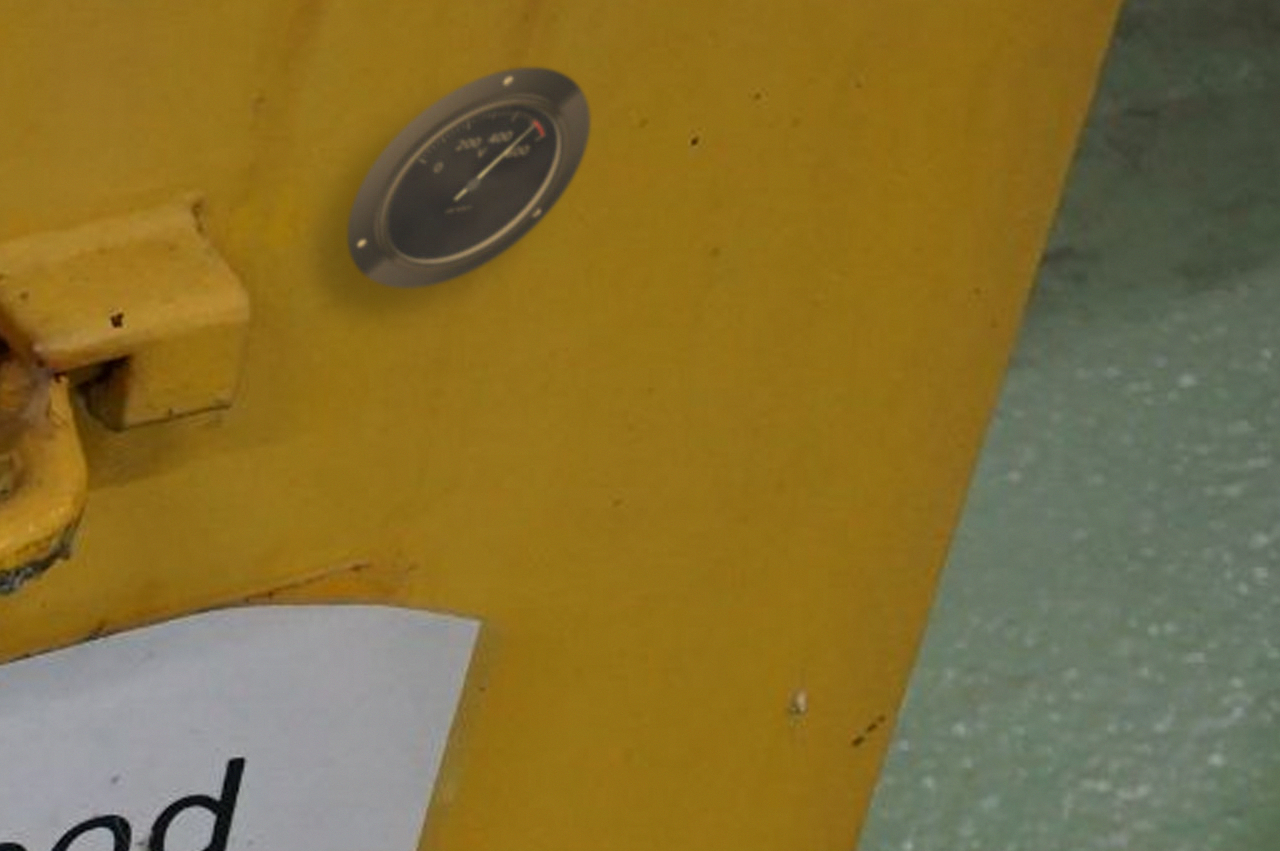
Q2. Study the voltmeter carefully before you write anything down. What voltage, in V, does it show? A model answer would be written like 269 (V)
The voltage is 500 (V)
